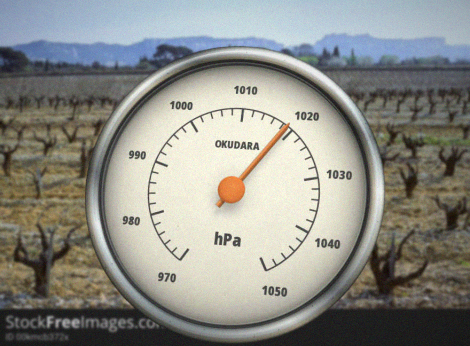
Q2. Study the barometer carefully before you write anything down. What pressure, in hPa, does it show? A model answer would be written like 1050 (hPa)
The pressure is 1019 (hPa)
